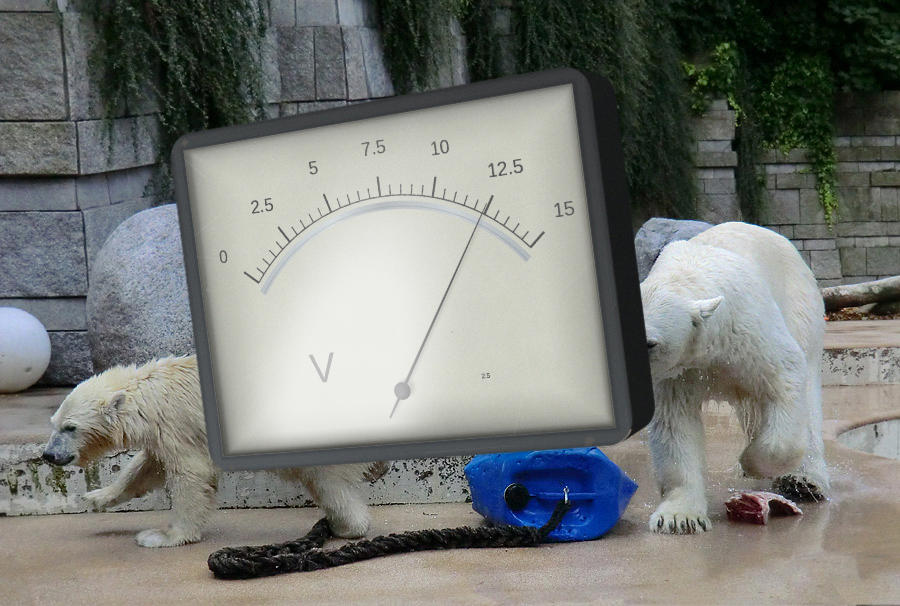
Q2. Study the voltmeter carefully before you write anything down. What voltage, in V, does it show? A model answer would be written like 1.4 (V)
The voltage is 12.5 (V)
